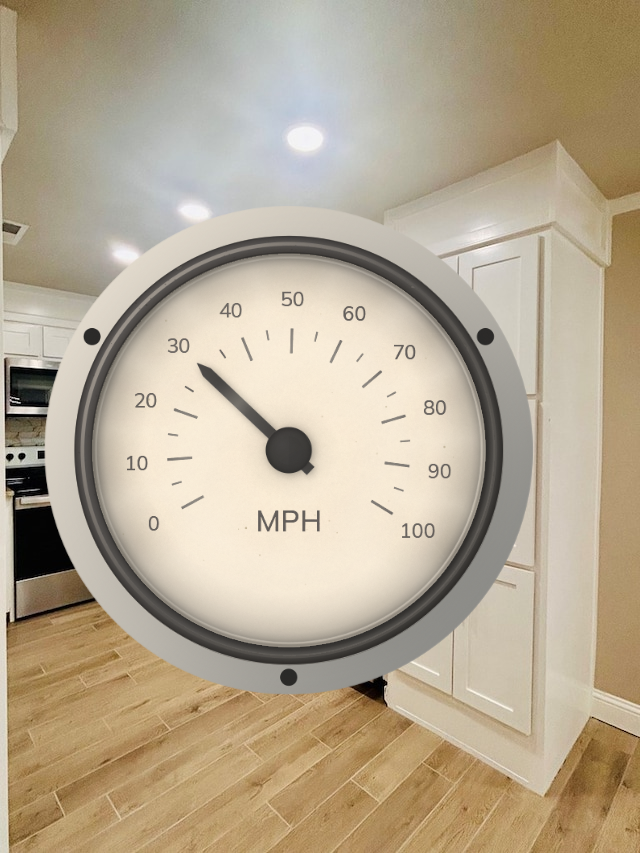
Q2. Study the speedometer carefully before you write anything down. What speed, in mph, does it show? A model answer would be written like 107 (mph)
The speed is 30 (mph)
